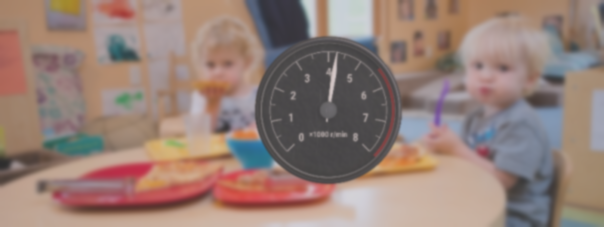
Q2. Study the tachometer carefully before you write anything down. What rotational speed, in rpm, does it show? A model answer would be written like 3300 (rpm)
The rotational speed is 4250 (rpm)
